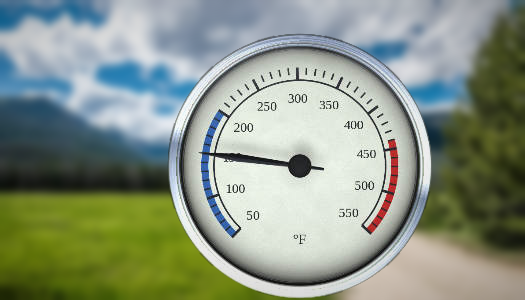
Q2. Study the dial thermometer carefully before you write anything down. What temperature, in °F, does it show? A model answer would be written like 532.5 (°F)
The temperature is 150 (°F)
